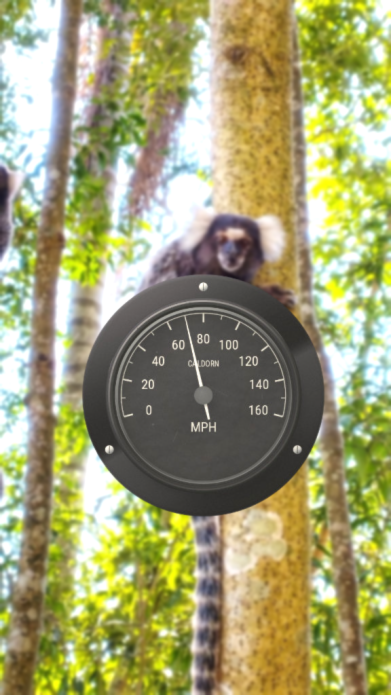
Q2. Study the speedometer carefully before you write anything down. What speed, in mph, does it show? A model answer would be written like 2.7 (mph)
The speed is 70 (mph)
